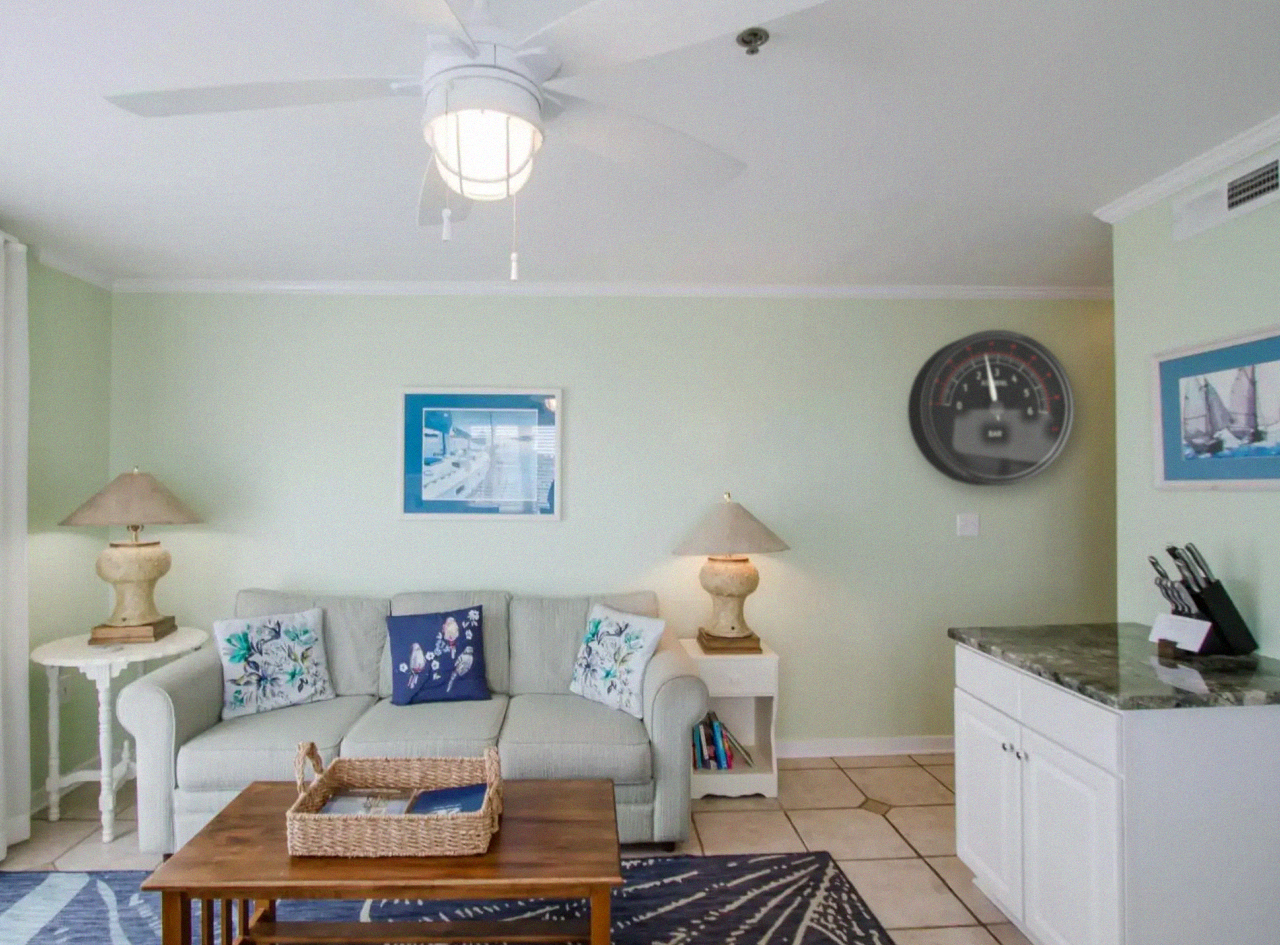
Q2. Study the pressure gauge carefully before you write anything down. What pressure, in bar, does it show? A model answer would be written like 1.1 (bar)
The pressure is 2.5 (bar)
